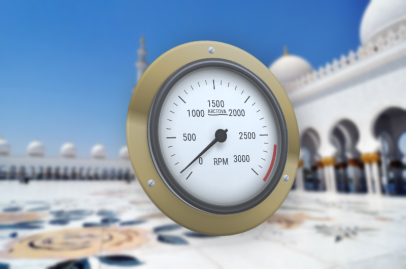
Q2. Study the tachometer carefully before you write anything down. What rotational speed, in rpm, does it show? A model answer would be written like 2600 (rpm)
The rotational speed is 100 (rpm)
